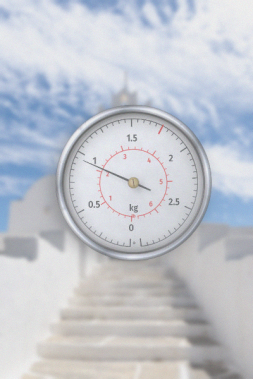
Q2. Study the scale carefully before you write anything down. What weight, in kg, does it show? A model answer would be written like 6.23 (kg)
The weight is 0.95 (kg)
